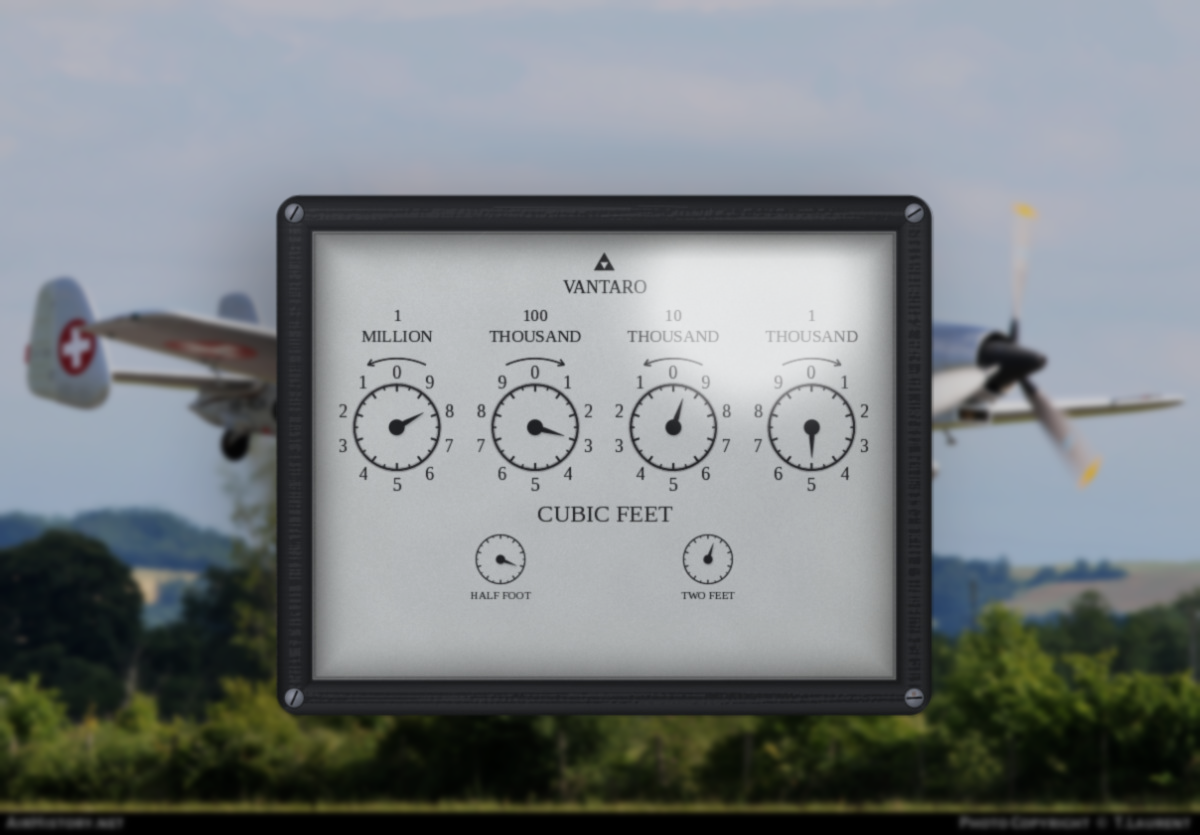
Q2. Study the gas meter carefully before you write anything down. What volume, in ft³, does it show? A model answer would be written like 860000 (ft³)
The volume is 829500 (ft³)
